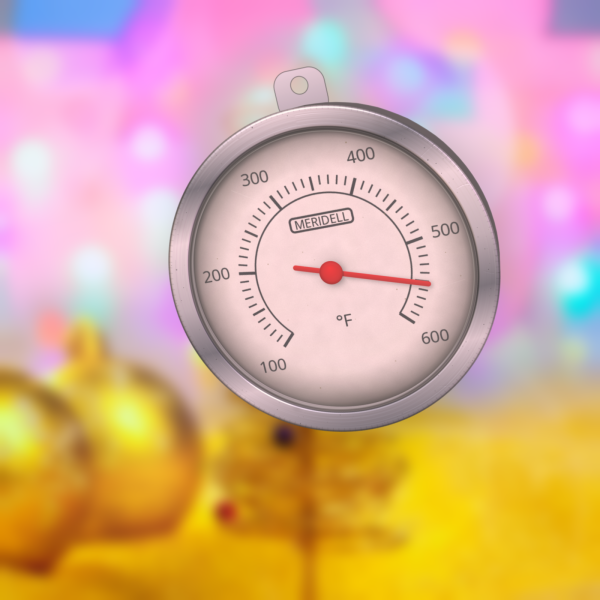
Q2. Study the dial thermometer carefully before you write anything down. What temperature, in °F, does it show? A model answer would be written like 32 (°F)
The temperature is 550 (°F)
